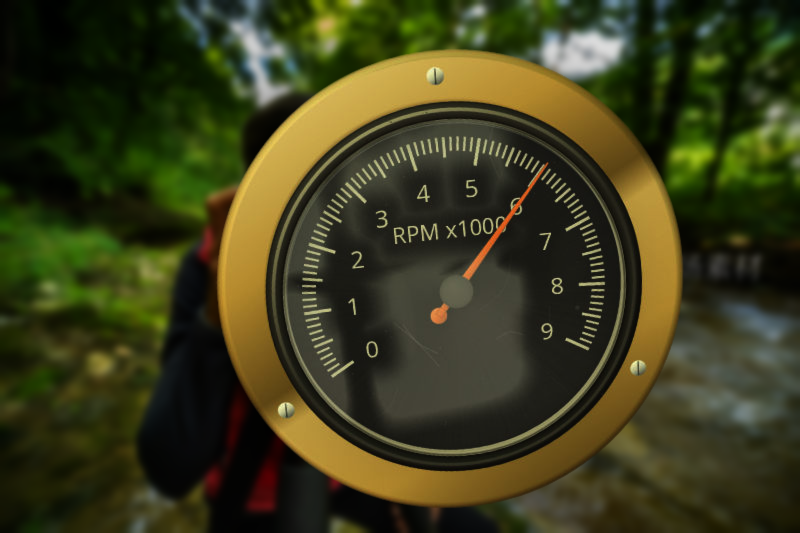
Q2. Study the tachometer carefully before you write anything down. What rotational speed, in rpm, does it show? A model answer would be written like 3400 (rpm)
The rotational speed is 6000 (rpm)
